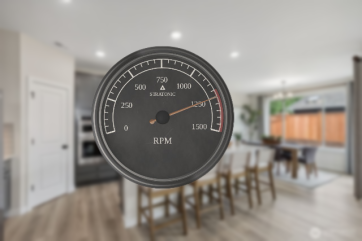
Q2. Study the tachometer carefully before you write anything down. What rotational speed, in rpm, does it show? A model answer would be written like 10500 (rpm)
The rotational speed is 1250 (rpm)
